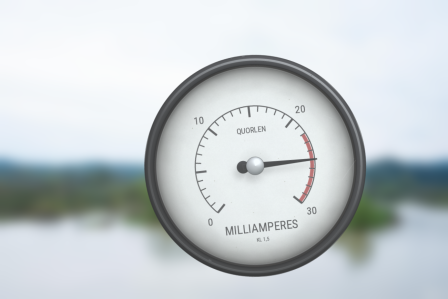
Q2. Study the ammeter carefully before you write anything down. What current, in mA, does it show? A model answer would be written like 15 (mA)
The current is 25 (mA)
